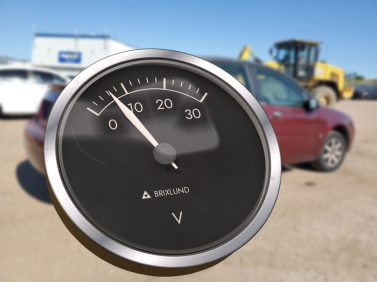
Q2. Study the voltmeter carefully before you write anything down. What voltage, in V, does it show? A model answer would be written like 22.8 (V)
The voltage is 6 (V)
